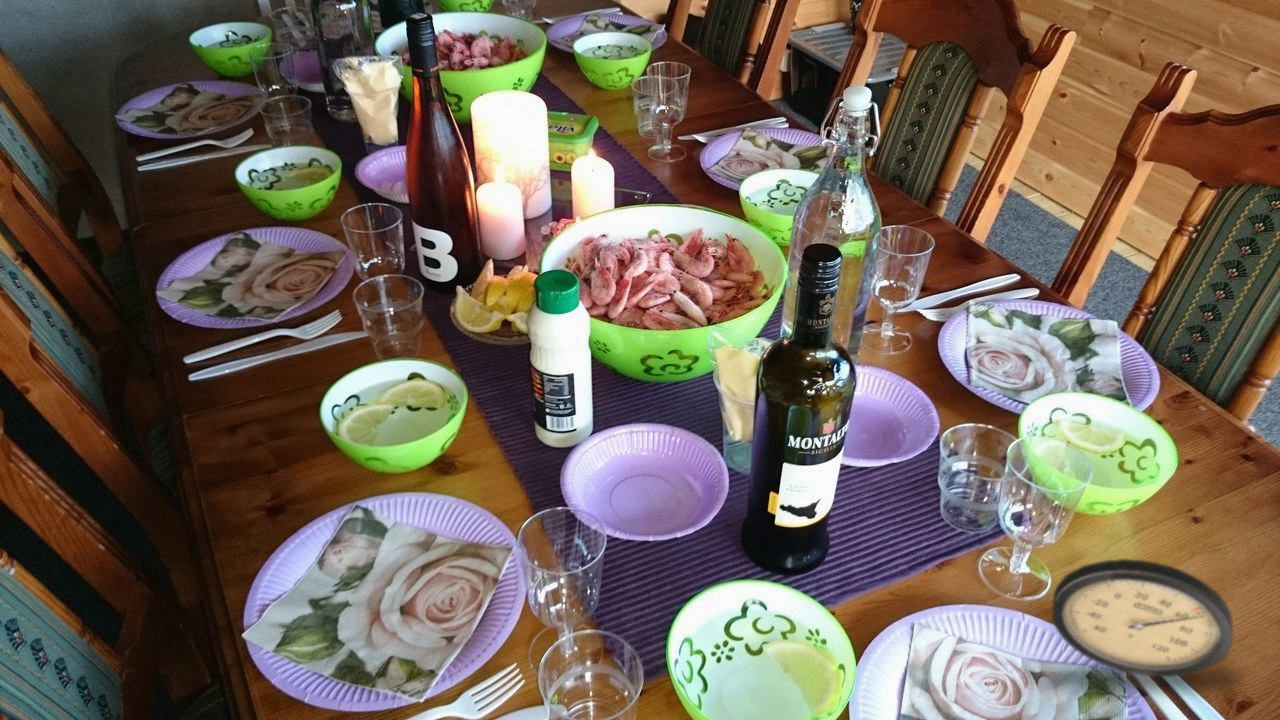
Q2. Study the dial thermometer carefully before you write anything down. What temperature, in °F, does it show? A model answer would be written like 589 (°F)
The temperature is 60 (°F)
